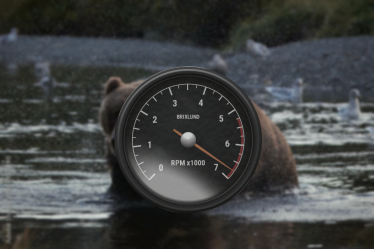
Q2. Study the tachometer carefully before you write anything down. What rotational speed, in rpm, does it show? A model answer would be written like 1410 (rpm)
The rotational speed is 6750 (rpm)
